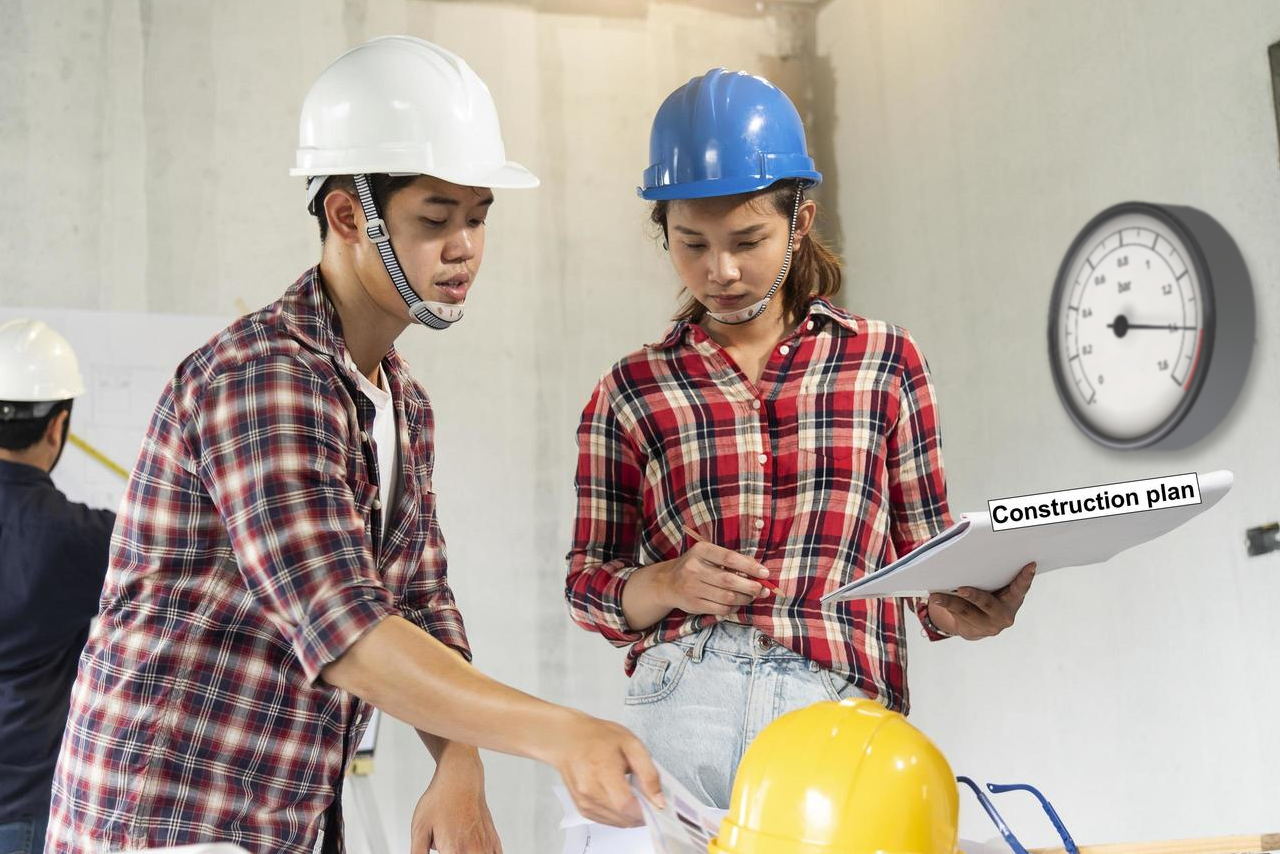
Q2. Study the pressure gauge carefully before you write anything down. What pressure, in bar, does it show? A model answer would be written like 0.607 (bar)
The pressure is 1.4 (bar)
